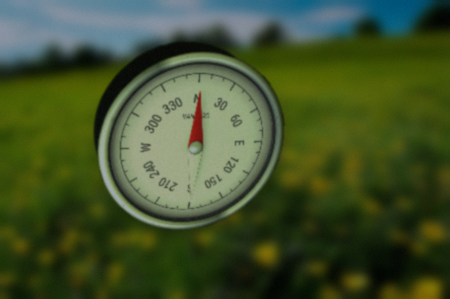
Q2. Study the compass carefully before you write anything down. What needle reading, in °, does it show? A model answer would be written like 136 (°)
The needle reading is 0 (°)
